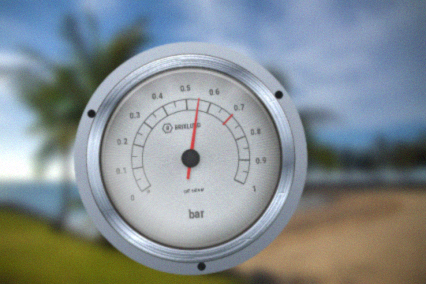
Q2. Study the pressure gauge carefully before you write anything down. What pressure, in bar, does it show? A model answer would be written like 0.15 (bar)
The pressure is 0.55 (bar)
